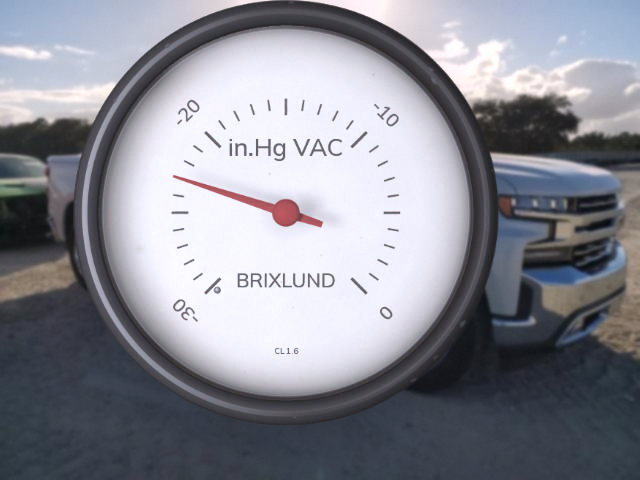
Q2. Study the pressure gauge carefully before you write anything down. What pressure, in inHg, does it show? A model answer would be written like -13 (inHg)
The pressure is -23 (inHg)
